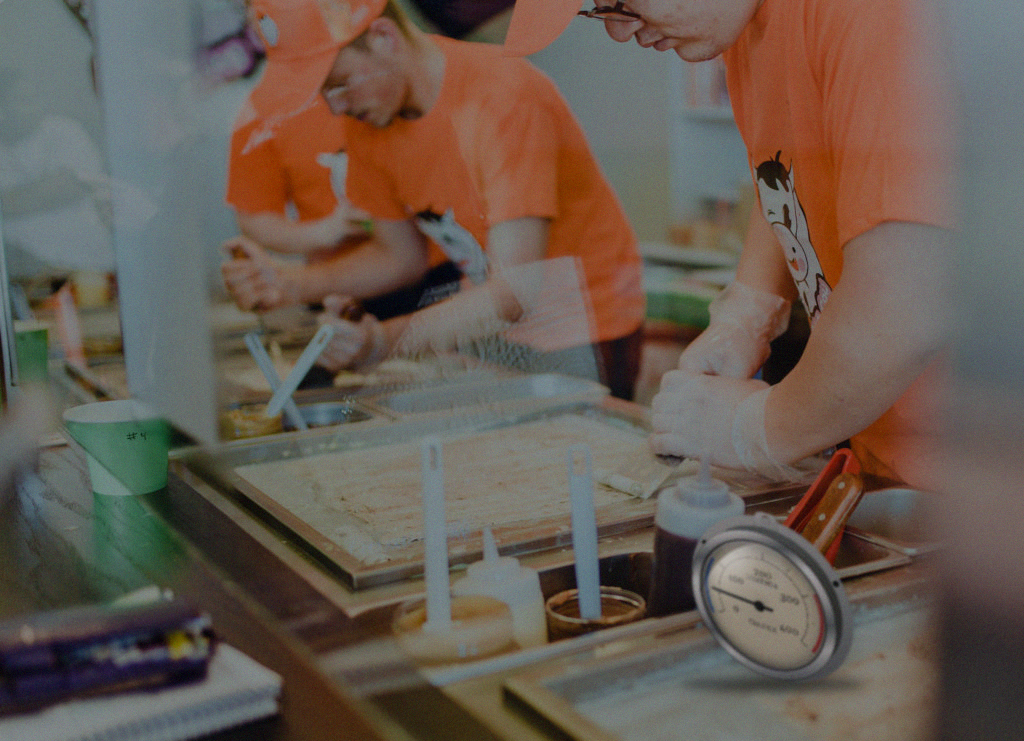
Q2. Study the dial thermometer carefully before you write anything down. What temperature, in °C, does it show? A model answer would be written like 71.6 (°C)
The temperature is 50 (°C)
